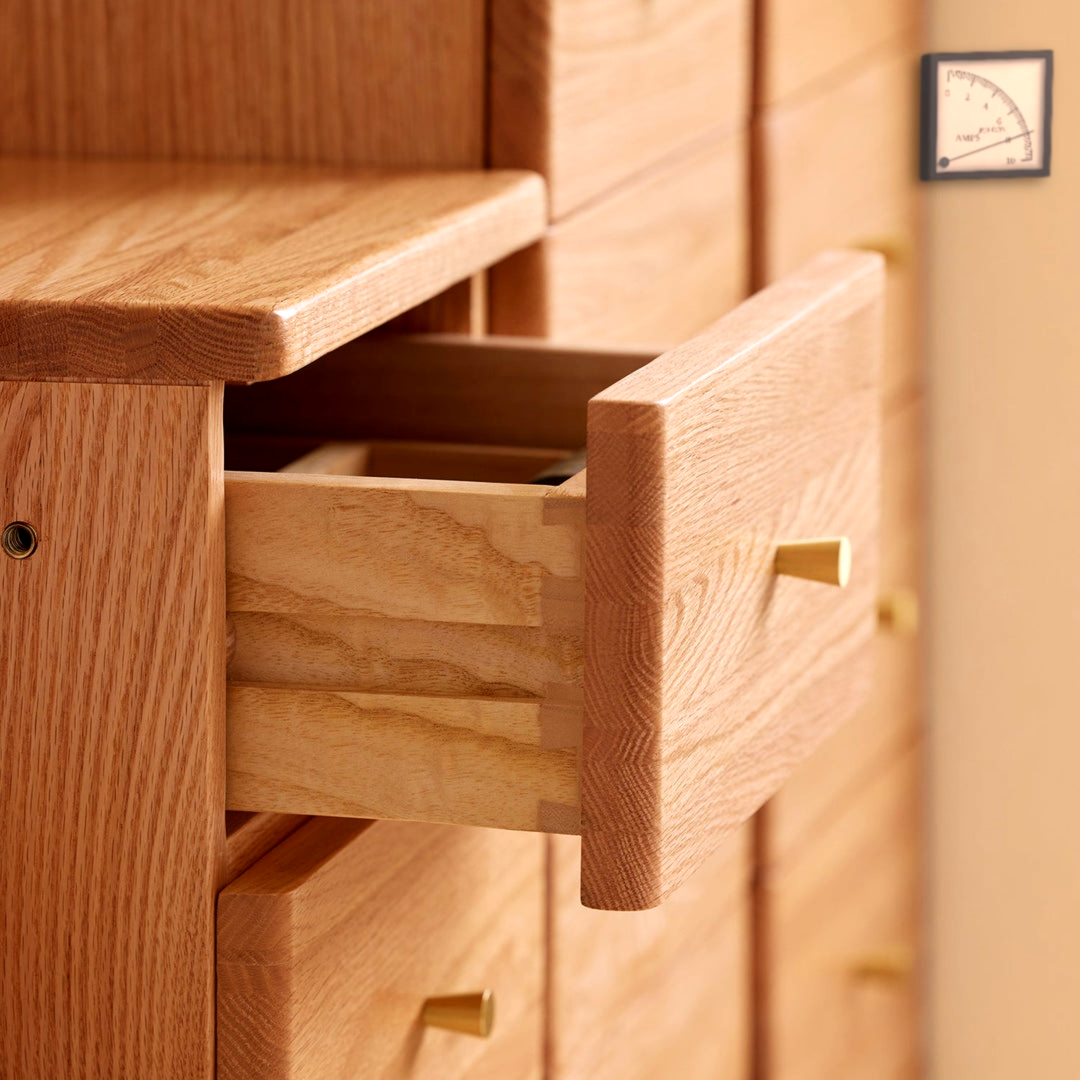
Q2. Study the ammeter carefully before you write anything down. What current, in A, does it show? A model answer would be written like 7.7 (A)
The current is 8 (A)
